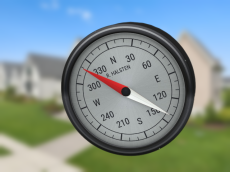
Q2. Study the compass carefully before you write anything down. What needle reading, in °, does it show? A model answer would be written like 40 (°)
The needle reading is 320 (°)
